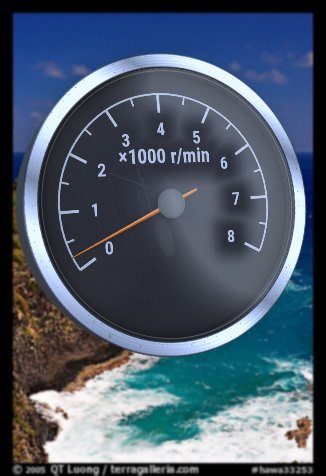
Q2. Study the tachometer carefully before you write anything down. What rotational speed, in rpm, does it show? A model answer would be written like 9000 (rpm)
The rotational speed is 250 (rpm)
